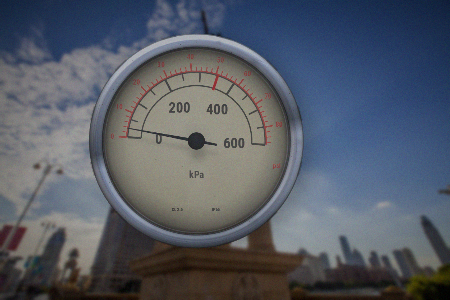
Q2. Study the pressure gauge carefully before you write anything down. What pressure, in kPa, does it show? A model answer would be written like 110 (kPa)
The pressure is 25 (kPa)
